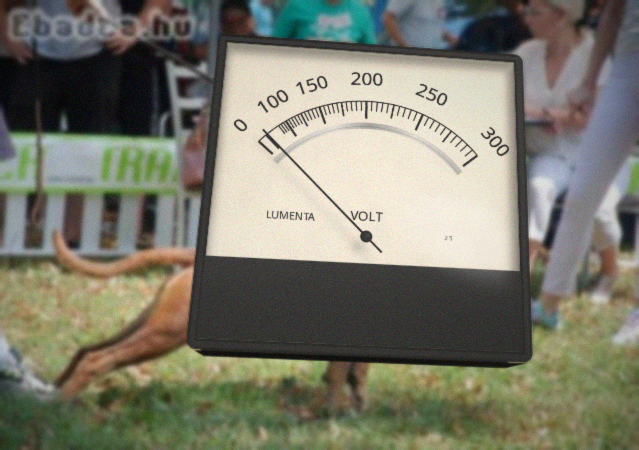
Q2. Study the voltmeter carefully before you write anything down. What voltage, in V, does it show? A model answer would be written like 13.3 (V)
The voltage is 50 (V)
